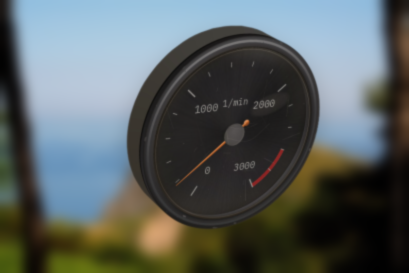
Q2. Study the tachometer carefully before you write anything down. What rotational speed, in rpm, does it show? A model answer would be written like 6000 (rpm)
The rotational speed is 200 (rpm)
